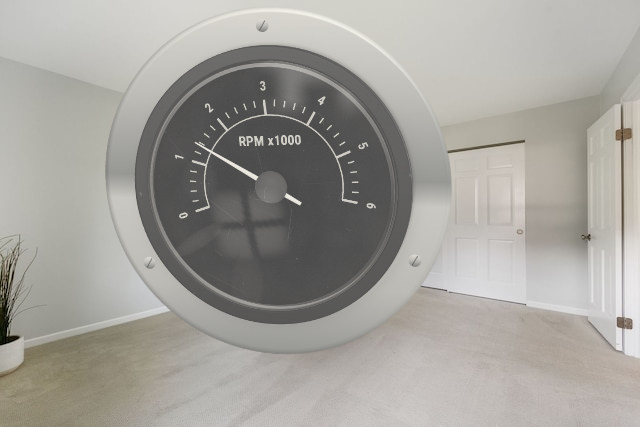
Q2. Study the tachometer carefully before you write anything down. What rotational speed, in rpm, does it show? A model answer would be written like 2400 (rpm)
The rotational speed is 1400 (rpm)
